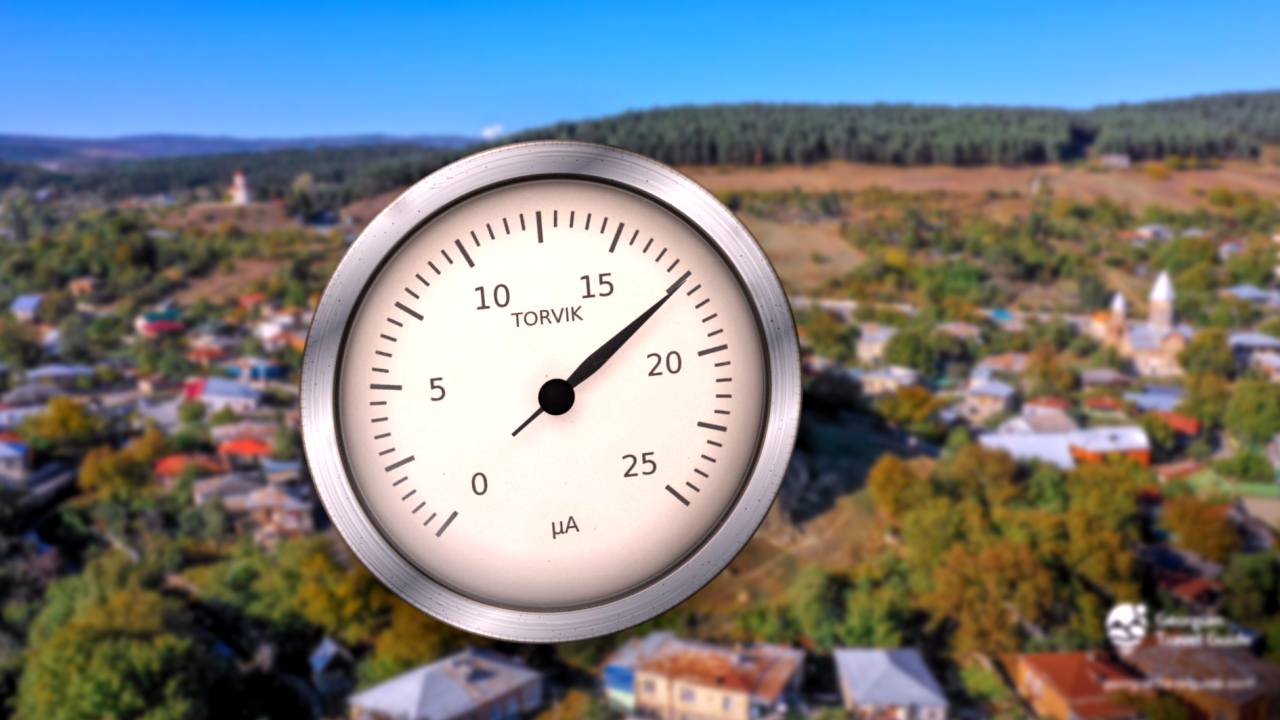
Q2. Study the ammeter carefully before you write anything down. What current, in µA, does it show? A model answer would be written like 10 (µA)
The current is 17.5 (µA)
